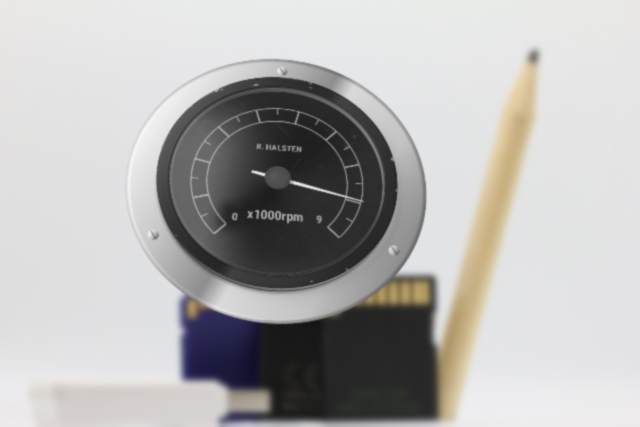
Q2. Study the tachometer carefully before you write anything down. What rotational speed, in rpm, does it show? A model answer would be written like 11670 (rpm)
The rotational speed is 8000 (rpm)
